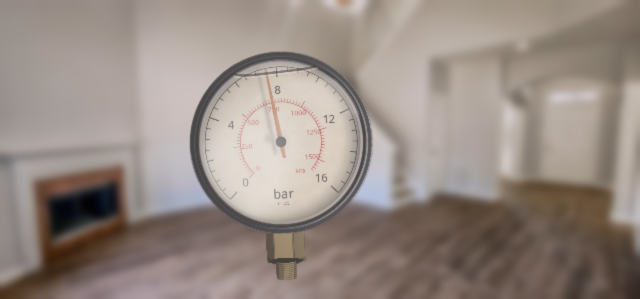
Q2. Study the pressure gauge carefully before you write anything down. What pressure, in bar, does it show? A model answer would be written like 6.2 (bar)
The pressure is 7.5 (bar)
